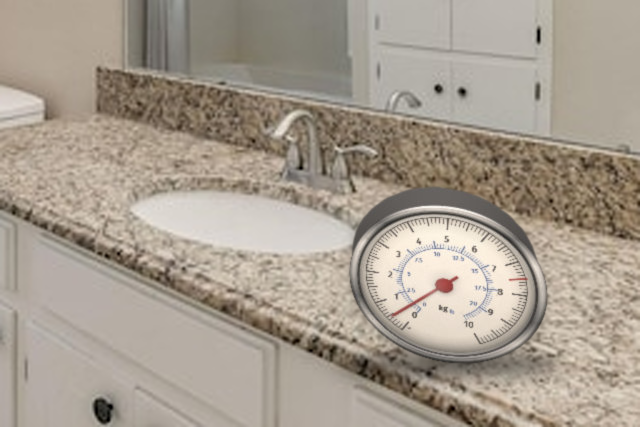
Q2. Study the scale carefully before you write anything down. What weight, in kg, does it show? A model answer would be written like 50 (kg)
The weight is 0.5 (kg)
